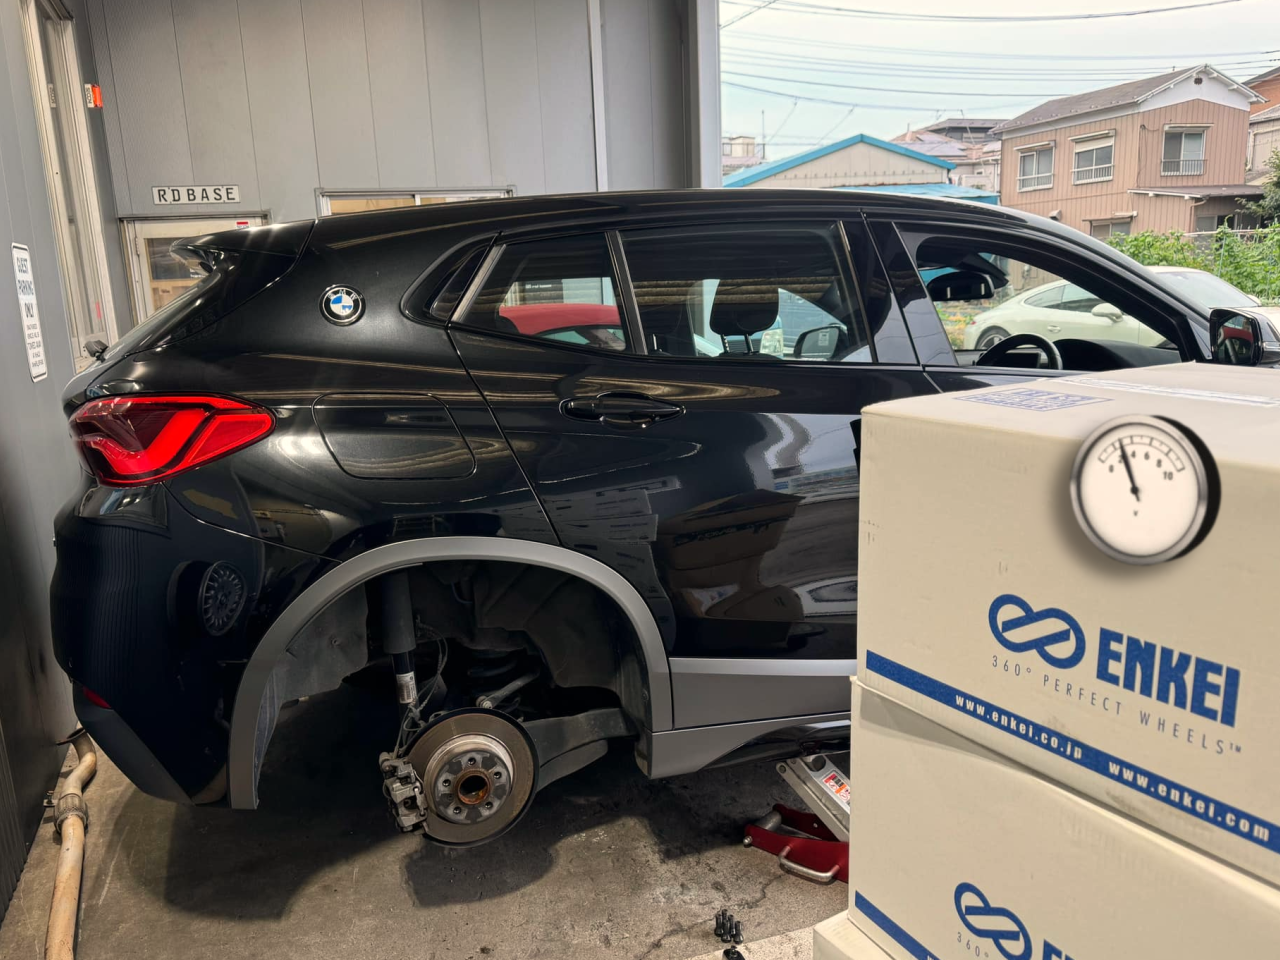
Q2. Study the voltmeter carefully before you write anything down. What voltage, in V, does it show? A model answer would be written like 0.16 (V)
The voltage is 3 (V)
